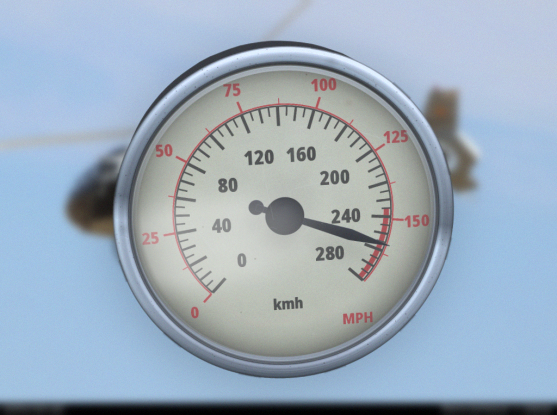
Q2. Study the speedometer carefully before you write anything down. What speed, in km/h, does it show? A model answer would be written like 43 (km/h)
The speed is 255 (km/h)
